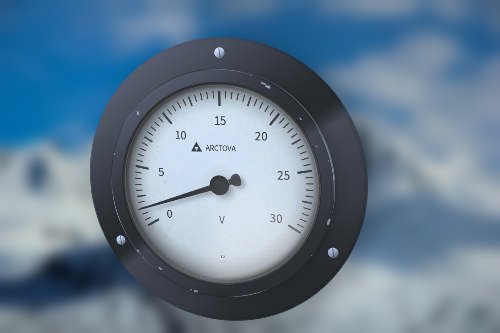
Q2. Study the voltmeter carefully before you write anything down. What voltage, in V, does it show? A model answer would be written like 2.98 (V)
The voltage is 1.5 (V)
